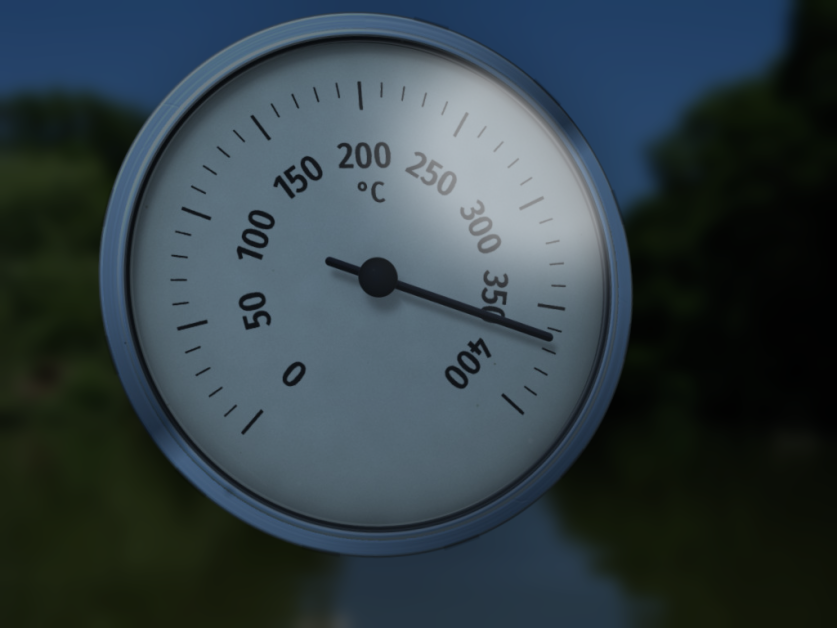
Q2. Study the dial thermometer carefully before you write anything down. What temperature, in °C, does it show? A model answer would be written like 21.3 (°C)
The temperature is 365 (°C)
